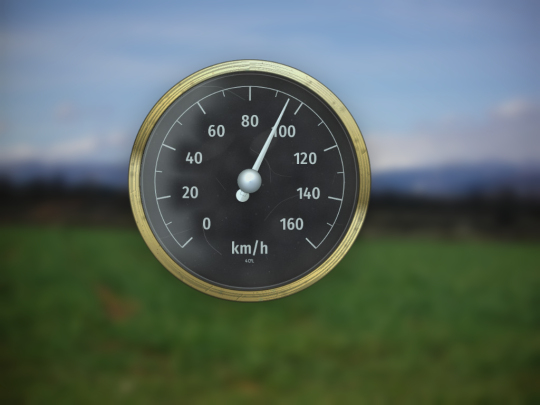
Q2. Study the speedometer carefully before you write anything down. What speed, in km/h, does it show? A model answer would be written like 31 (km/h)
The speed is 95 (km/h)
